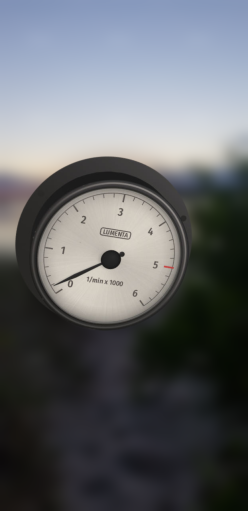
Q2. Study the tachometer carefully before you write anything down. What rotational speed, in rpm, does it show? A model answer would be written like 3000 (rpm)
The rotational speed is 200 (rpm)
